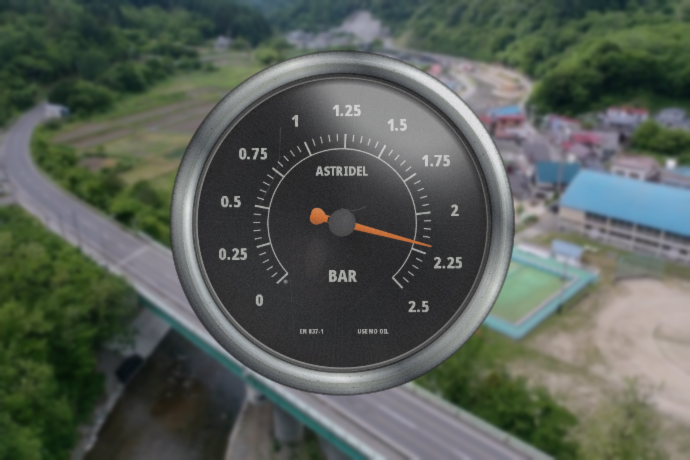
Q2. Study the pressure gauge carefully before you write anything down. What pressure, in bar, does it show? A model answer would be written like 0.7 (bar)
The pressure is 2.2 (bar)
